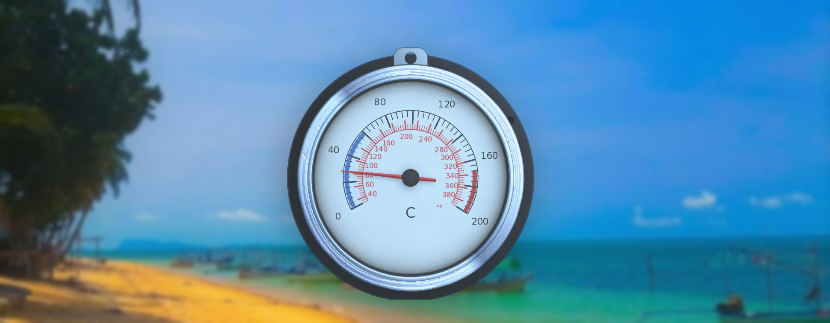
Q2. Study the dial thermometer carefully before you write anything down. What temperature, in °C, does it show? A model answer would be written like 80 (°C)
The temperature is 28 (°C)
